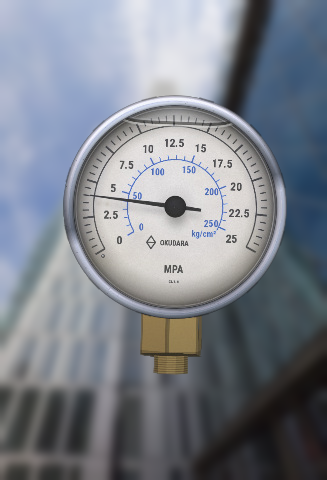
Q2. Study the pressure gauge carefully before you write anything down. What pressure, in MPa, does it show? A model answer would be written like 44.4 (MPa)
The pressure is 4 (MPa)
